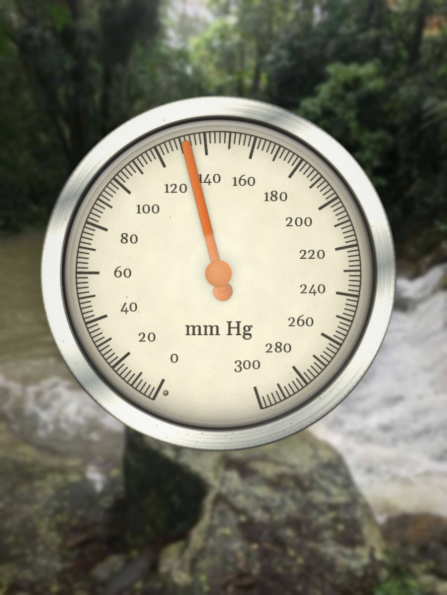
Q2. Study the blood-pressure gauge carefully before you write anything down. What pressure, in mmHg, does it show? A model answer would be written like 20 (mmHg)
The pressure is 132 (mmHg)
